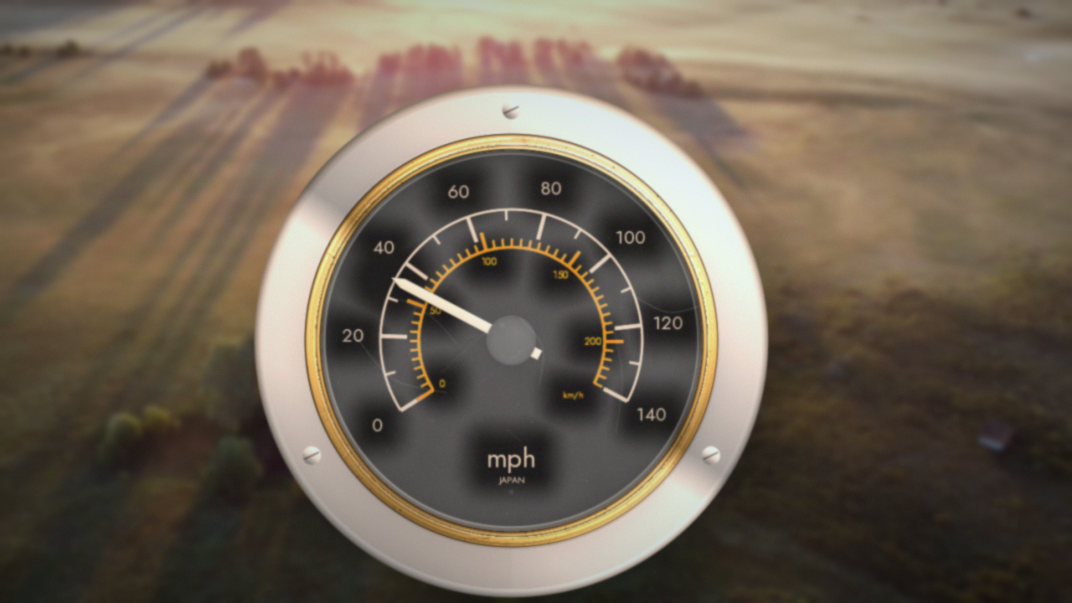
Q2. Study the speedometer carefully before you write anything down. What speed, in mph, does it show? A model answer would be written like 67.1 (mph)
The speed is 35 (mph)
